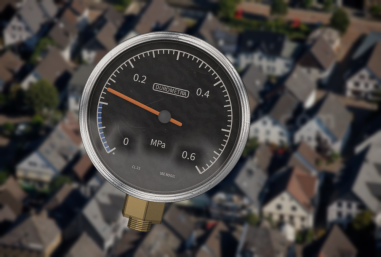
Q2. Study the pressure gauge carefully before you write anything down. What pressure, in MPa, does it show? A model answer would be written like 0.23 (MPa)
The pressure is 0.13 (MPa)
